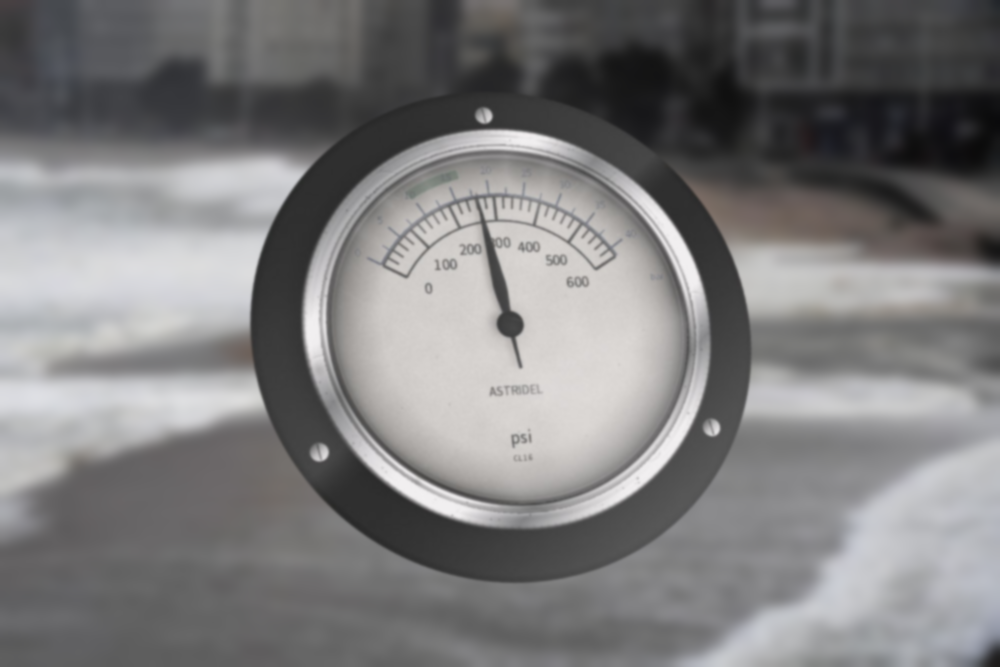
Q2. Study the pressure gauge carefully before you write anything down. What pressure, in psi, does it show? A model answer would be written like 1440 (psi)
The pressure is 260 (psi)
